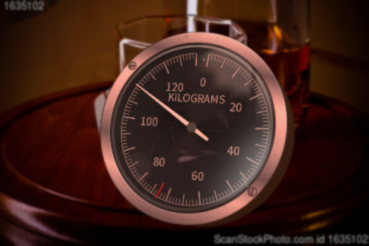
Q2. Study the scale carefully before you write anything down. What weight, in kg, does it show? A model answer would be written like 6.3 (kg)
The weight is 110 (kg)
